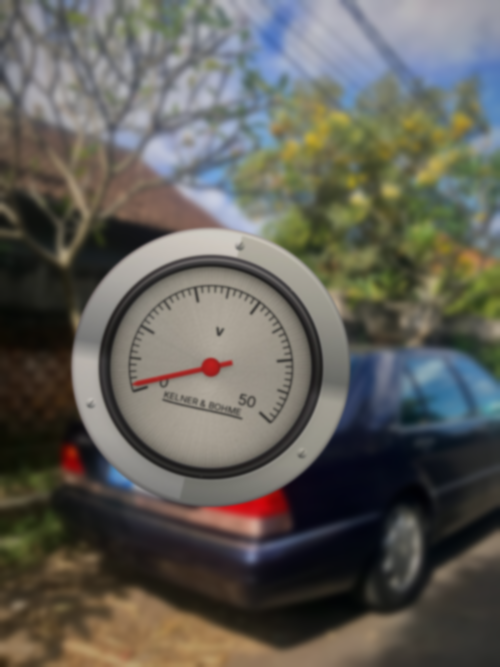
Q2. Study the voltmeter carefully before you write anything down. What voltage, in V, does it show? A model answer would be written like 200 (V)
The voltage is 1 (V)
